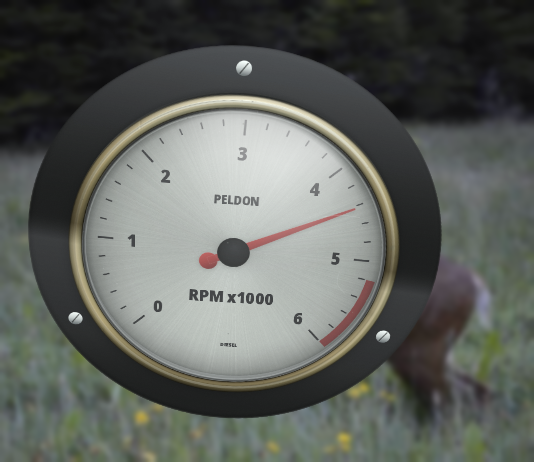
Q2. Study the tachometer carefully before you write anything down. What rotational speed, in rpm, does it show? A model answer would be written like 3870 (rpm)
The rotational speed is 4400 (rpm)
